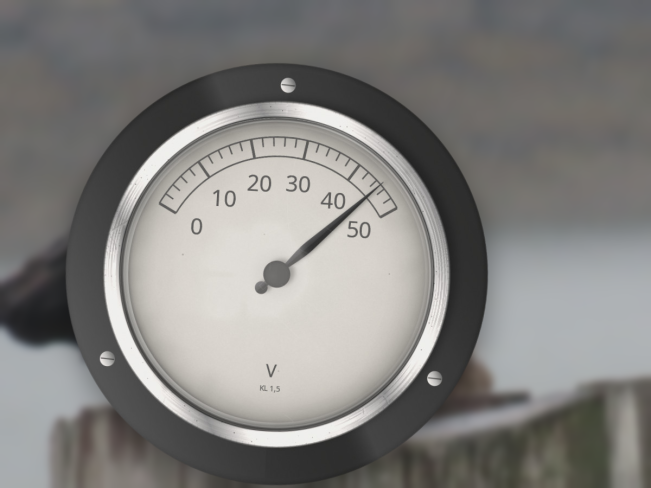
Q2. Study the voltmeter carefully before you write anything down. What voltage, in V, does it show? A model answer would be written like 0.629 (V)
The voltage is 45 (V)
